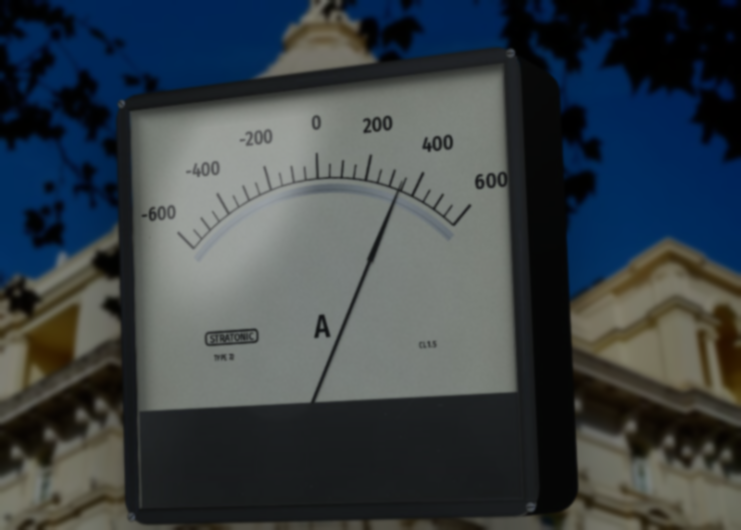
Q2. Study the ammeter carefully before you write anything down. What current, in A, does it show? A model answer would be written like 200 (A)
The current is 350 (A)
